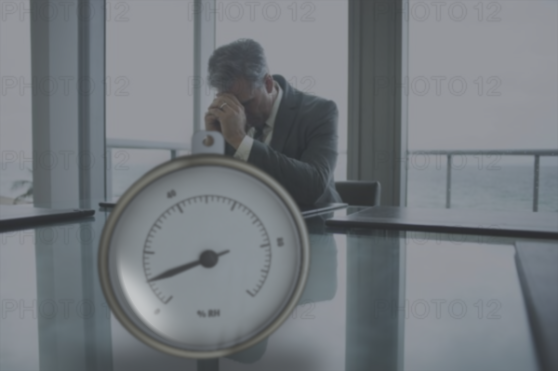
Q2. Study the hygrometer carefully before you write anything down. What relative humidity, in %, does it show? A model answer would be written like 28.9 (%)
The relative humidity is 10 (%)
